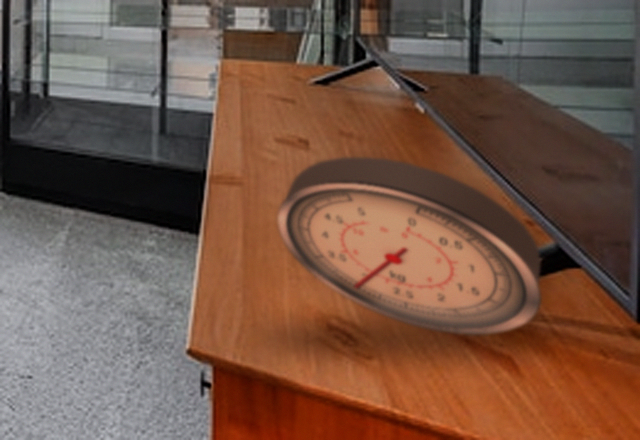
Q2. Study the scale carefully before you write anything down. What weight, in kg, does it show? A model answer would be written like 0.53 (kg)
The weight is 3 (kg)
